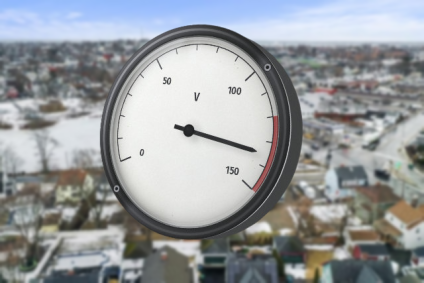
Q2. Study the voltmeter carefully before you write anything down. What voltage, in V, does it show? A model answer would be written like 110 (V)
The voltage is 135 (V)
